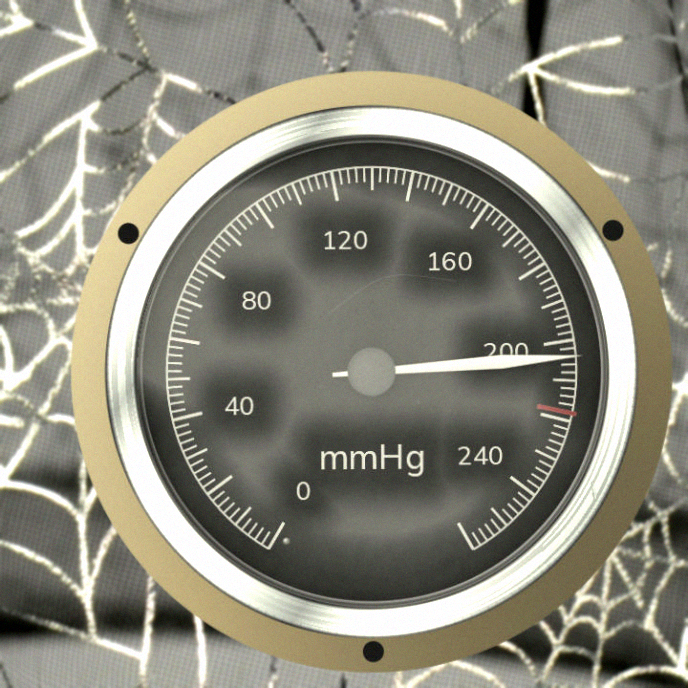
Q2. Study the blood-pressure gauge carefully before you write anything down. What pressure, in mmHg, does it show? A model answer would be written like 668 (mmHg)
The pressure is 204 (mmHg)
